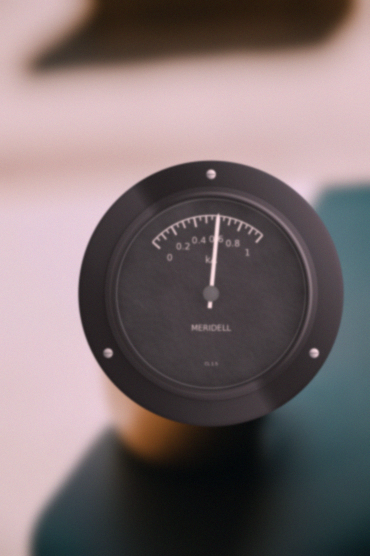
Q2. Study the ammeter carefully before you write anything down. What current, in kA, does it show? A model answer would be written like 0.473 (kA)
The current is 0.6 (kA)
